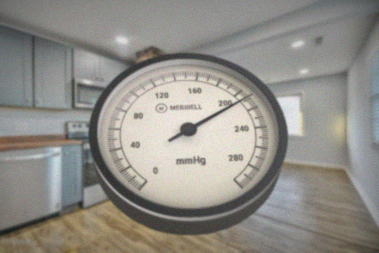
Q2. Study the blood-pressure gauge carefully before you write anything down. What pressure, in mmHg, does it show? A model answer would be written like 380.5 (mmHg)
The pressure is 210 (mmHg)
